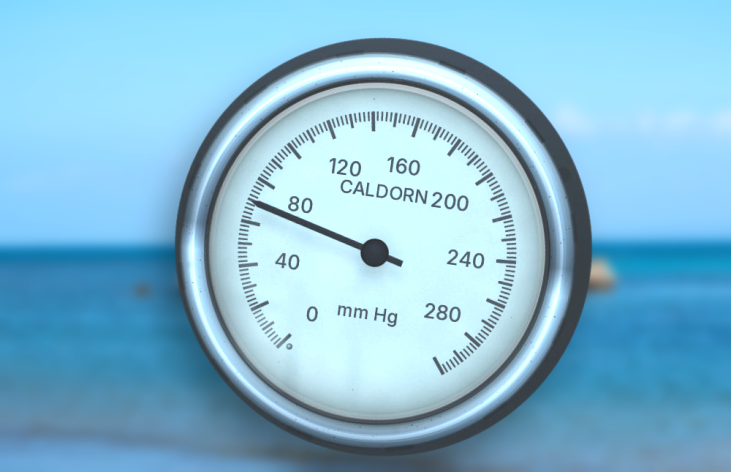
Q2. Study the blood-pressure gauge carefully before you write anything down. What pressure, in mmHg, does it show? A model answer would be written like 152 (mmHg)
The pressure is 70 (mmHg)
